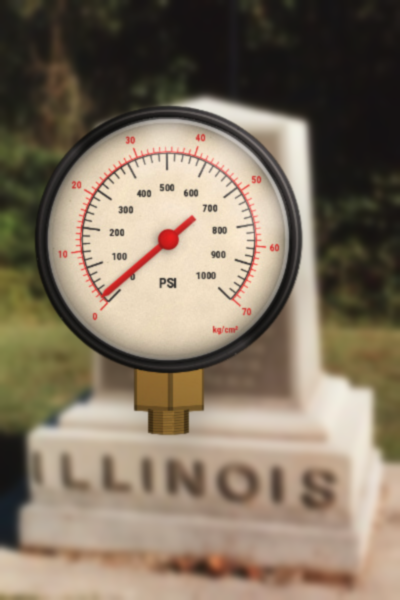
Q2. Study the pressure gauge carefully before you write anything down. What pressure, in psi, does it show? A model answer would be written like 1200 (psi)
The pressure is 20 (psi)
